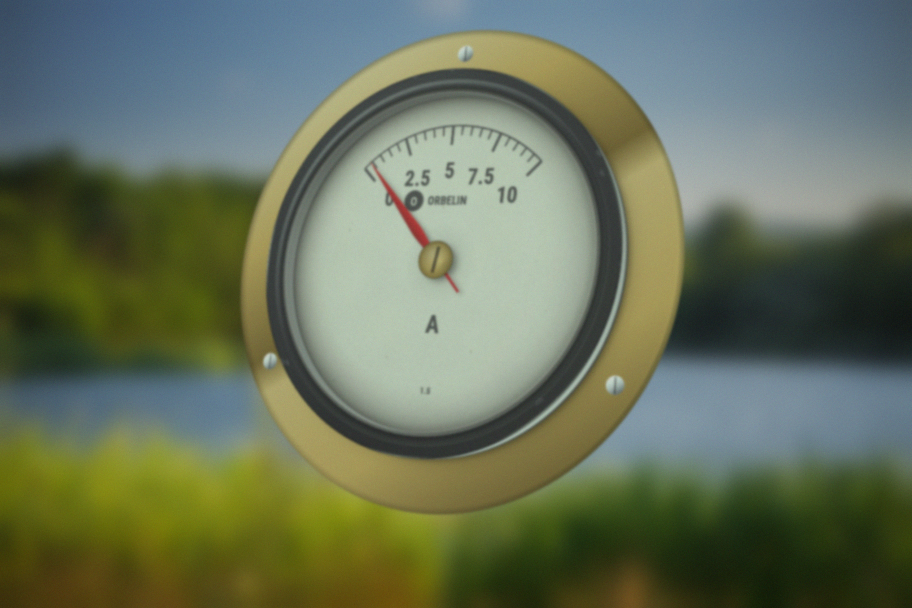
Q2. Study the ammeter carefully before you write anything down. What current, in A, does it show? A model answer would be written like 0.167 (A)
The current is 0.5 (A)
